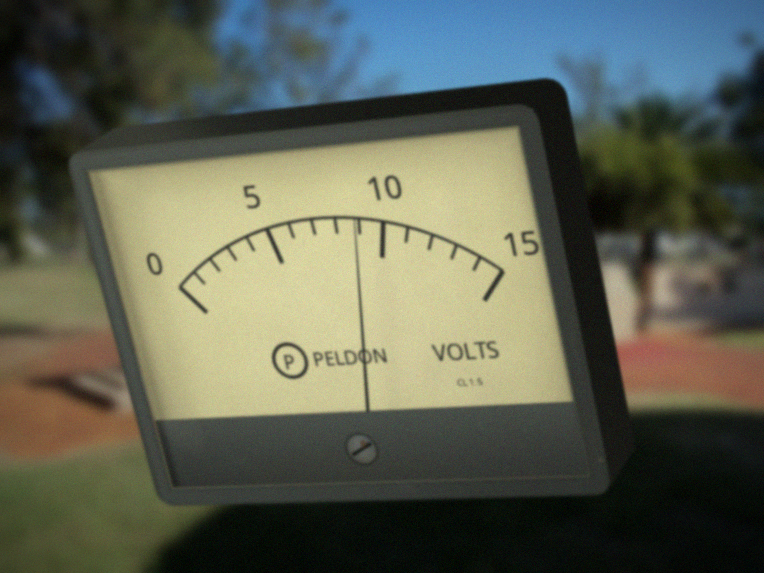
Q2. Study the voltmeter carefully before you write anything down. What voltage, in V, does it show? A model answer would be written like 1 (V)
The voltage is 9 (V)
